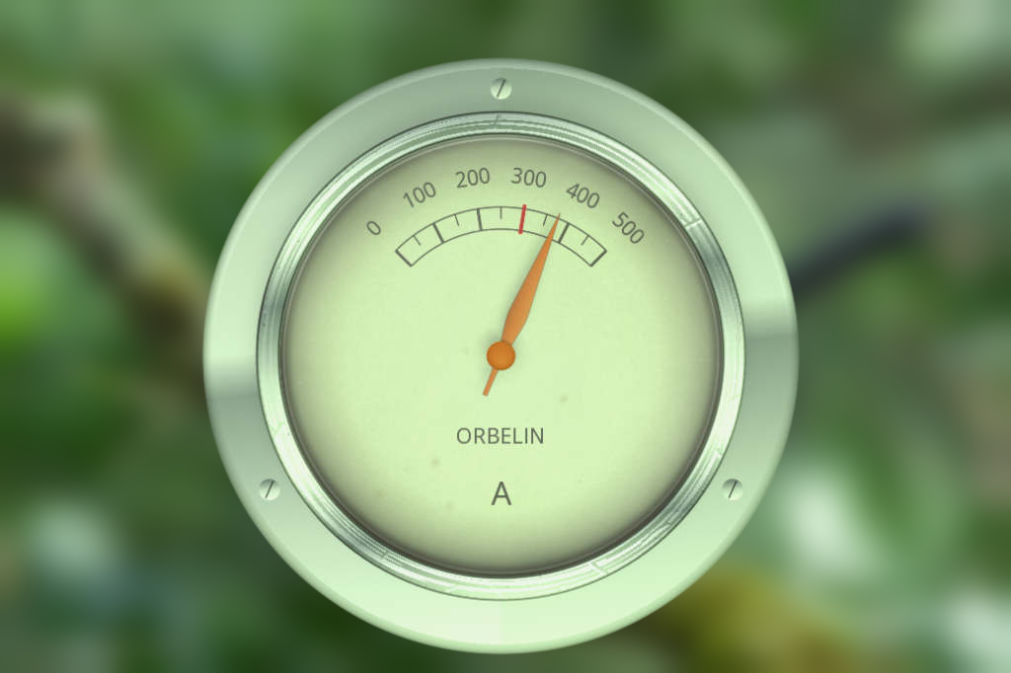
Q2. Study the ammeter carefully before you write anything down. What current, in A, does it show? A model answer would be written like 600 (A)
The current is 375 (A)
